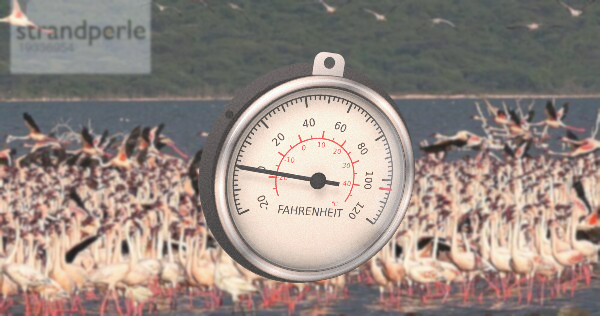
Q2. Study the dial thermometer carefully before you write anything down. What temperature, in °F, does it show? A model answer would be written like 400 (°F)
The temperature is 0 (°F)
